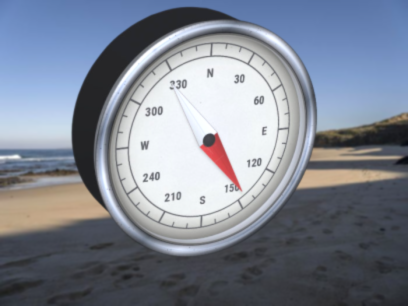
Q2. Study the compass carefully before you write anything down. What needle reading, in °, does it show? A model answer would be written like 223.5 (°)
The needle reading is 145 (°)
